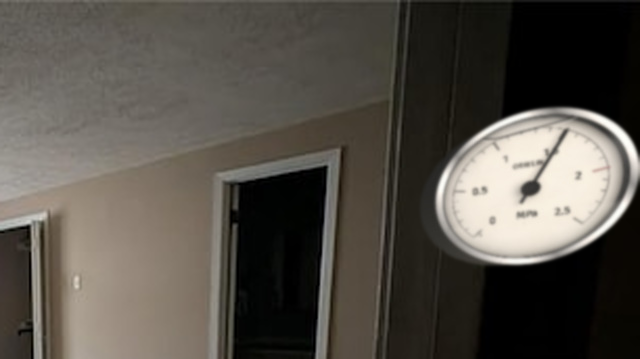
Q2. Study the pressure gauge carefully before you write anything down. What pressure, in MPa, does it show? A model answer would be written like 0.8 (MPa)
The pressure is 1.5 (MPa)
